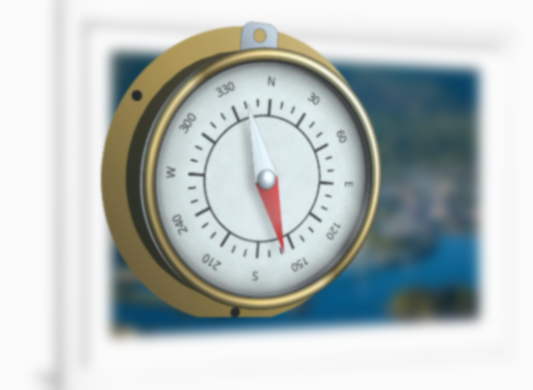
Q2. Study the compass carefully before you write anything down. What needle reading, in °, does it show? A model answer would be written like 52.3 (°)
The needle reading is 160 (°)
